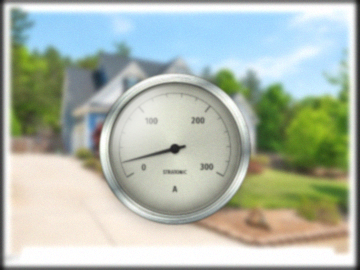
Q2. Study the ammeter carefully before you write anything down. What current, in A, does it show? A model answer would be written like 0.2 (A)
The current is 20 (A)
